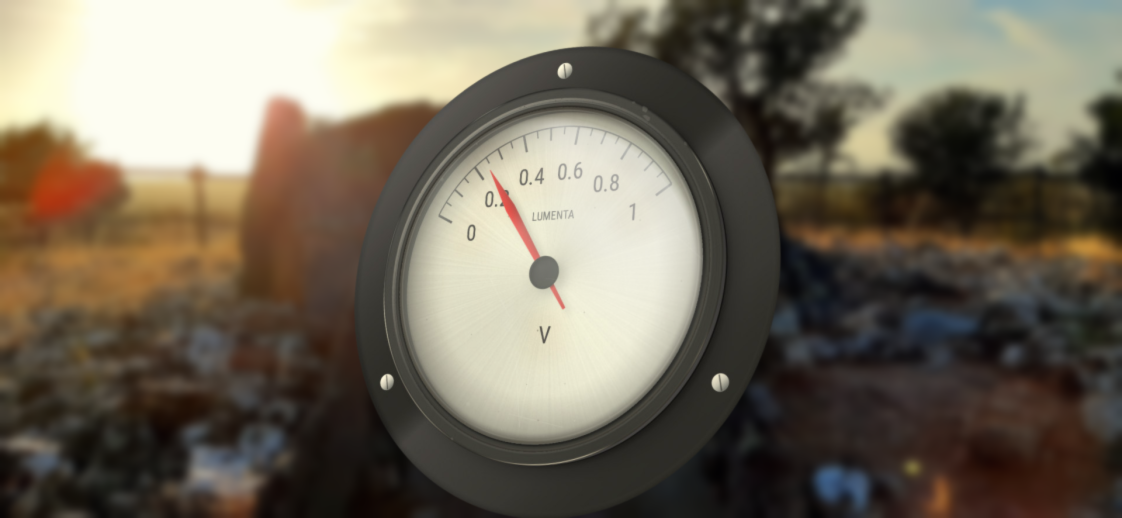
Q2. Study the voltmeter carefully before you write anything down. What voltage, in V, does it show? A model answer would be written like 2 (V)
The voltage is 0.25 (V)
